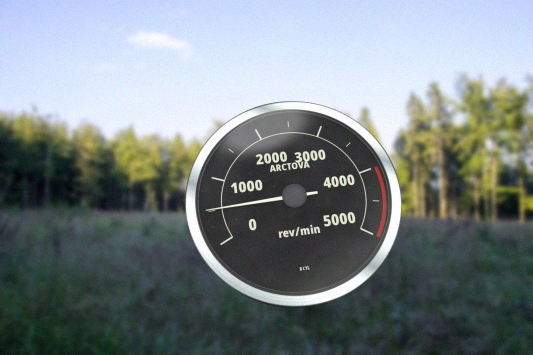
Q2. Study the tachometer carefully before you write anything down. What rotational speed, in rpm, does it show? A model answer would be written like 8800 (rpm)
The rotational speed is 500 (rpm)
